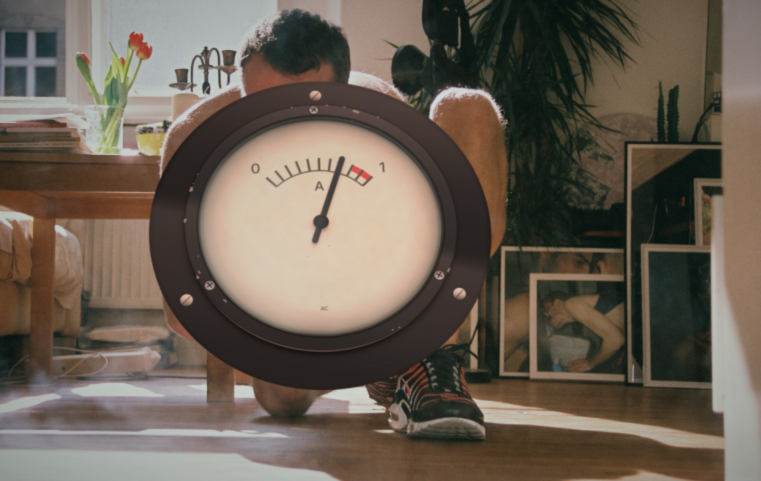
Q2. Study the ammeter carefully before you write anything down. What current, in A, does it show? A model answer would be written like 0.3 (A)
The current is 0.7 (A)
